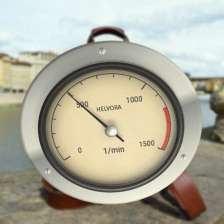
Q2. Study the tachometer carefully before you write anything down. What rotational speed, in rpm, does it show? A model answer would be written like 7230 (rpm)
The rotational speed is 500 (rpm)
